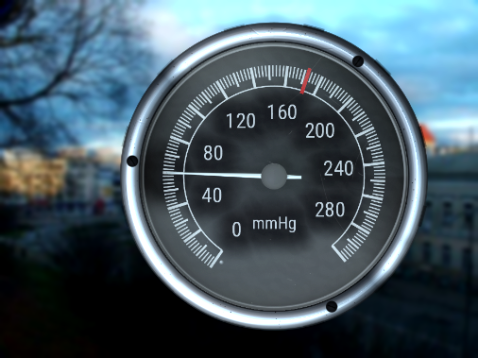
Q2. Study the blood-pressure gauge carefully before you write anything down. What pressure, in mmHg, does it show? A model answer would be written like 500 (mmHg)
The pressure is 60 (mmHg)
